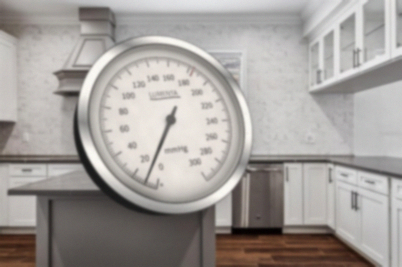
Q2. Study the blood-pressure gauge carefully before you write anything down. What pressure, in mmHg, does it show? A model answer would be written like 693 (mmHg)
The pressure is 10 (mmHg)
